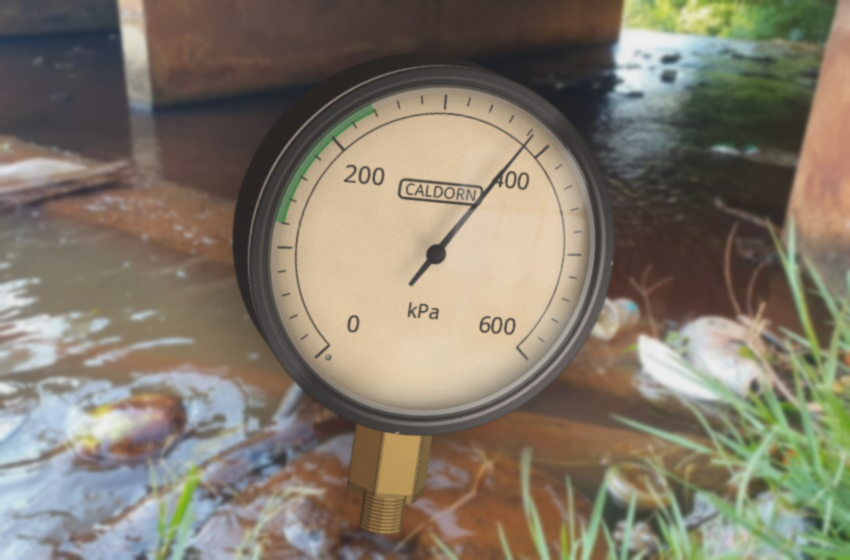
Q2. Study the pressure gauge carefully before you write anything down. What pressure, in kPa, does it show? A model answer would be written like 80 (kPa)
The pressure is 380 (kPa)
